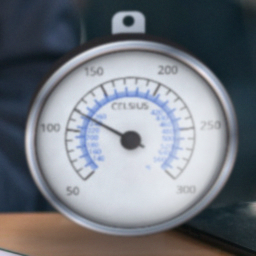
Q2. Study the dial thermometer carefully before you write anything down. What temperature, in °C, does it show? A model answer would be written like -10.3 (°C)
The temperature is 120 (°C)
